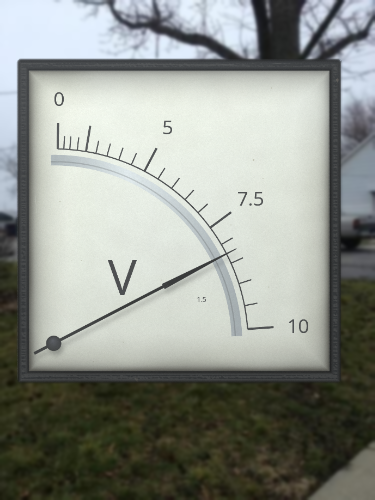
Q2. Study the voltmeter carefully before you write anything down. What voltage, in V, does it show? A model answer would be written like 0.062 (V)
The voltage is 8.25 (V)
